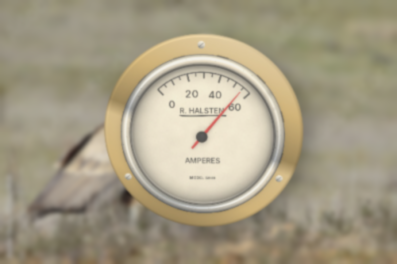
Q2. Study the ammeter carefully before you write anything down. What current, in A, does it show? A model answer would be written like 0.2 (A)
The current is 55 (A)
